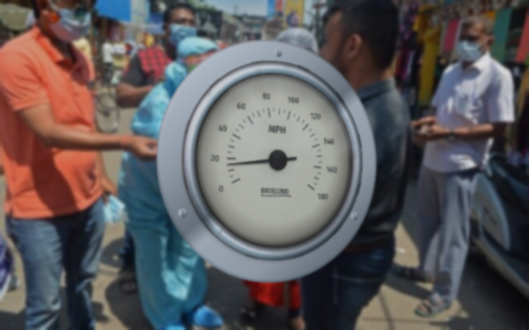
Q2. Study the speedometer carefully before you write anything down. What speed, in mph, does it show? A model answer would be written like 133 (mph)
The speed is 15 (mph)
